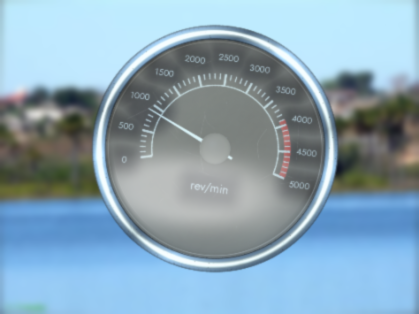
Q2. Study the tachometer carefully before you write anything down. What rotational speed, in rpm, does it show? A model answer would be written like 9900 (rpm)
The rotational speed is 900 (rpm)
